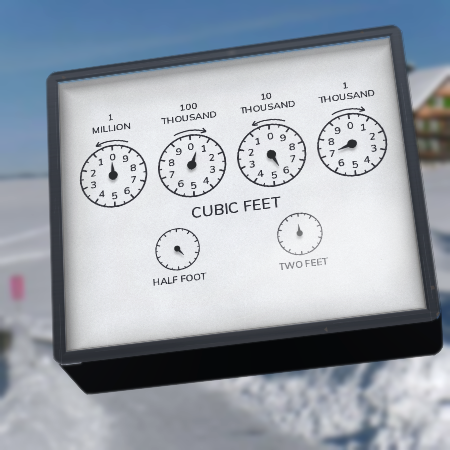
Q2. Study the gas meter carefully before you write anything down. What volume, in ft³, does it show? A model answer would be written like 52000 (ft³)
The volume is 5700 (ft³)
